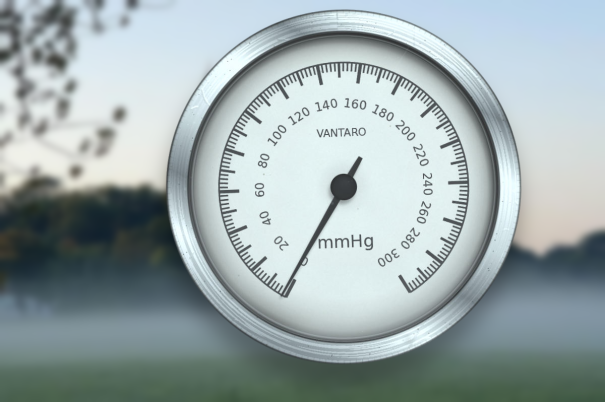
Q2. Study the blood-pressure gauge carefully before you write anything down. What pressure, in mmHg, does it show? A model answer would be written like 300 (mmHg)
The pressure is 2 (mmHg)
